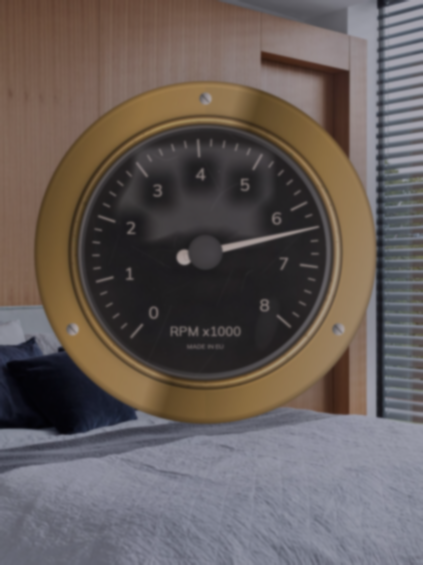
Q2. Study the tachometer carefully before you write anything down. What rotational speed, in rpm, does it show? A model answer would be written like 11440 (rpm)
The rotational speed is 6400 (rpm)
